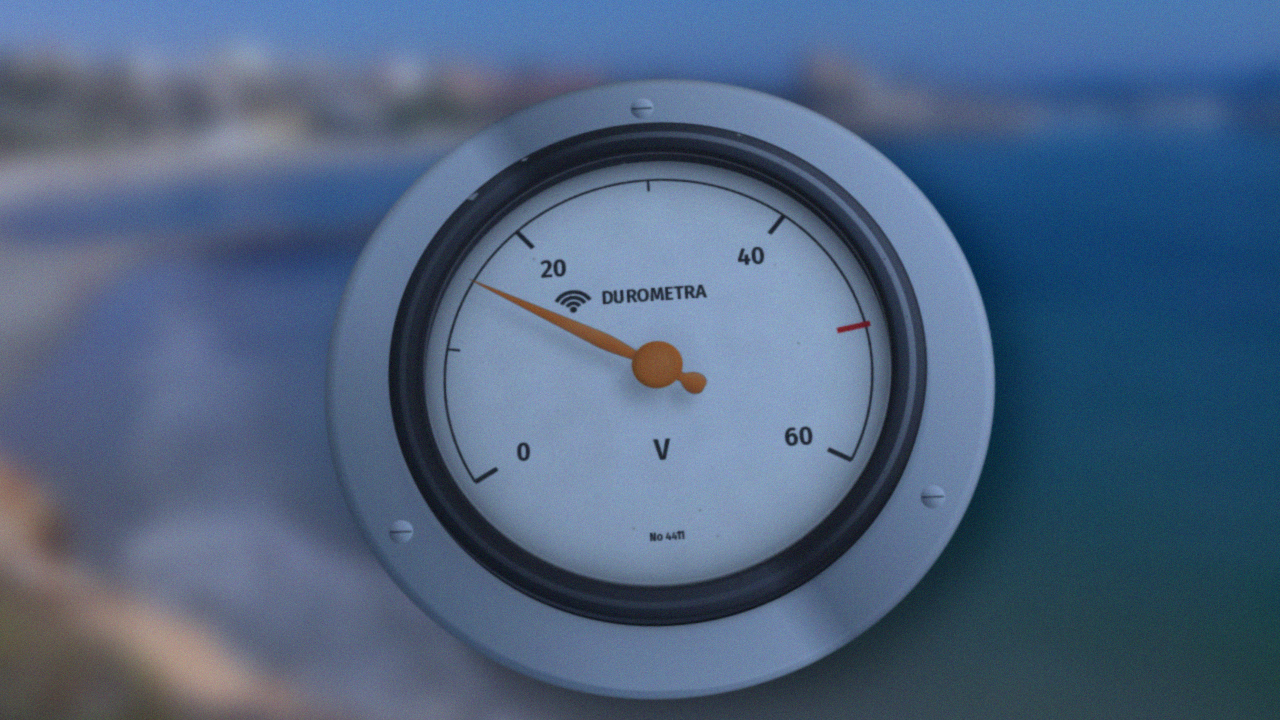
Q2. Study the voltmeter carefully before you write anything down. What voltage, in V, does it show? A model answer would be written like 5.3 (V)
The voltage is 15 (V)
